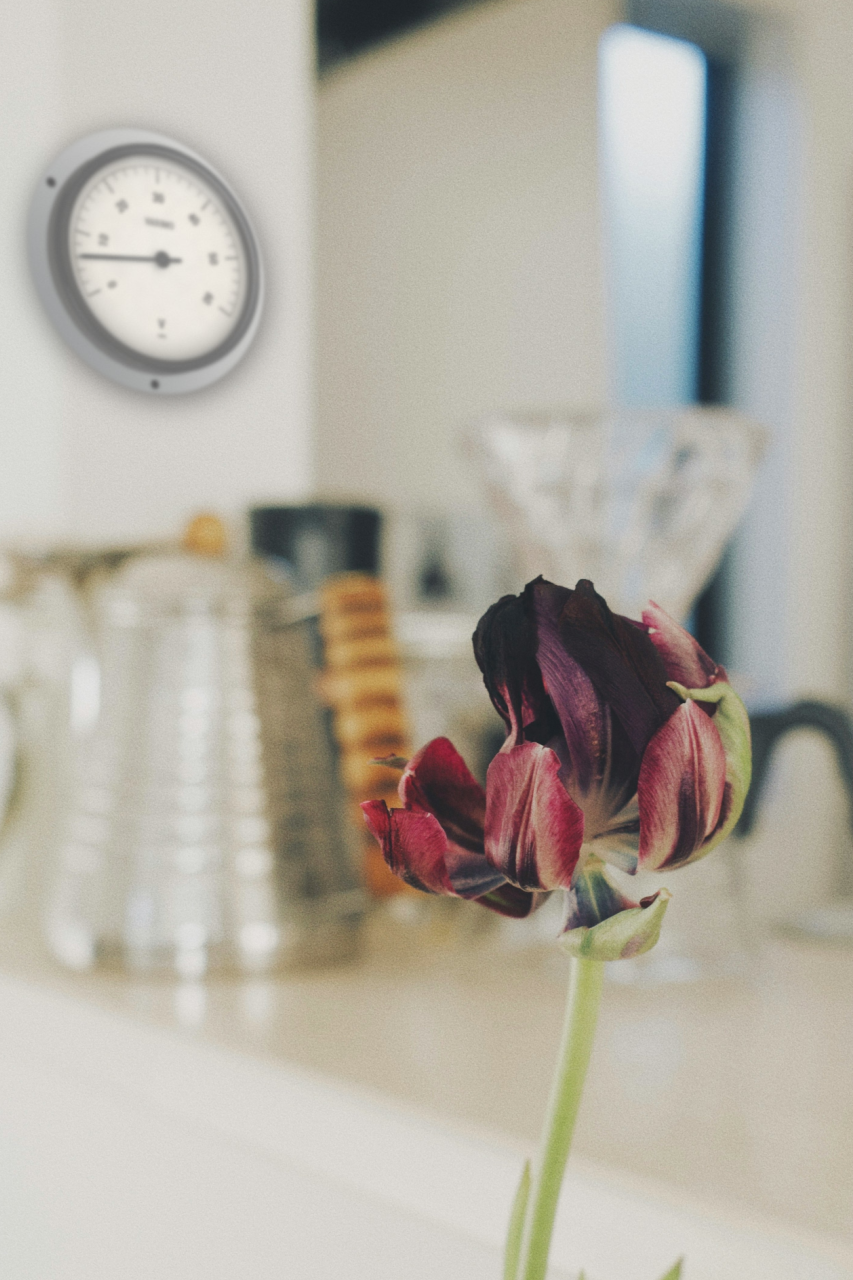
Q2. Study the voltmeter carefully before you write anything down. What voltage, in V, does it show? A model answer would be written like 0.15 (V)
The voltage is 6 (V)
